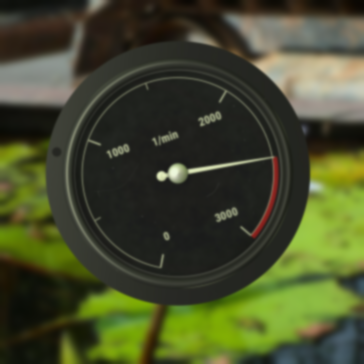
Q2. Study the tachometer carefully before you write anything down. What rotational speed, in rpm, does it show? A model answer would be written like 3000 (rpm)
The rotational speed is 2500 (rpm)
